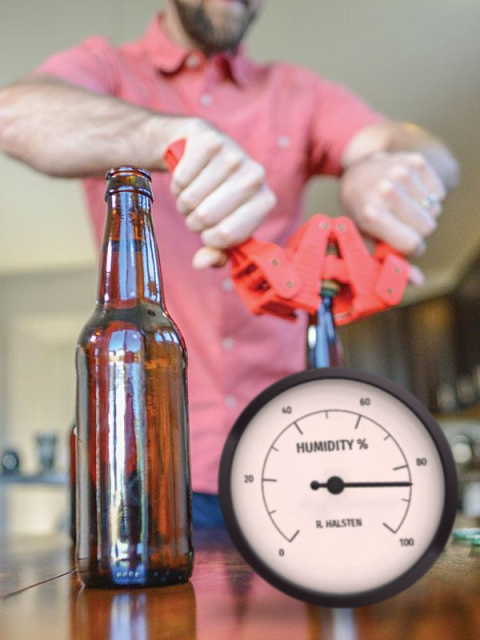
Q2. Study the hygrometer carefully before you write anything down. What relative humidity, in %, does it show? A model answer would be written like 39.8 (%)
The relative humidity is 85 (%)
